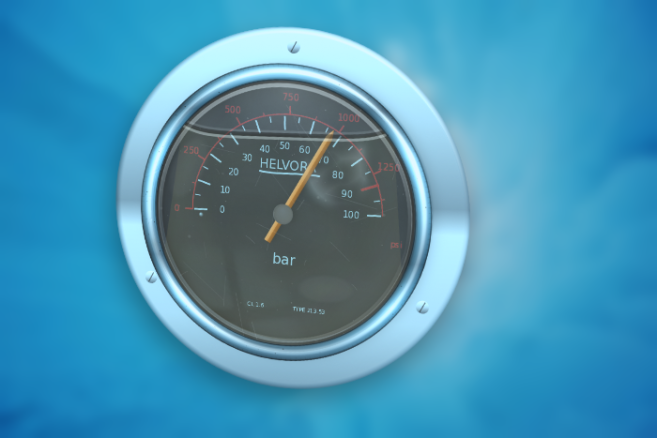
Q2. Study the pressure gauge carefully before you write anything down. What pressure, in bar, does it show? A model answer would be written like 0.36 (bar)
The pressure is 67.5 (bar)
